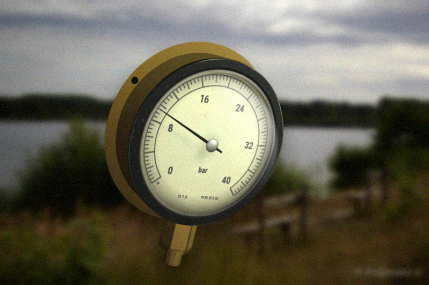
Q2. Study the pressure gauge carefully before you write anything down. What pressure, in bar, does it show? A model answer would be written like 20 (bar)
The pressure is 9.5 (bar)
